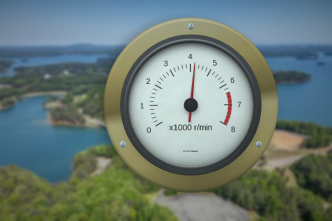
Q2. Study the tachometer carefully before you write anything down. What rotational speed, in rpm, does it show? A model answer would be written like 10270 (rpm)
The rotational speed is 4200 (rpm)
